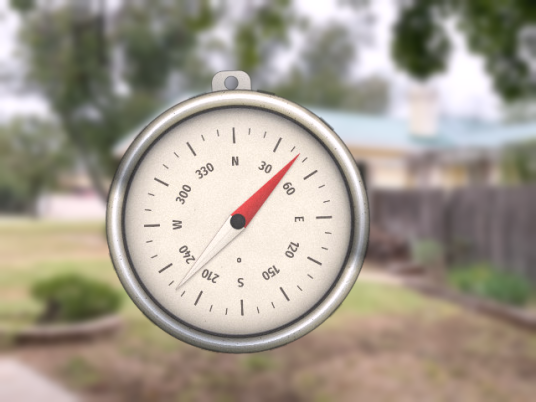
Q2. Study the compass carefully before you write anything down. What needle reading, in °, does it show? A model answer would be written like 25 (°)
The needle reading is 45 (°)
